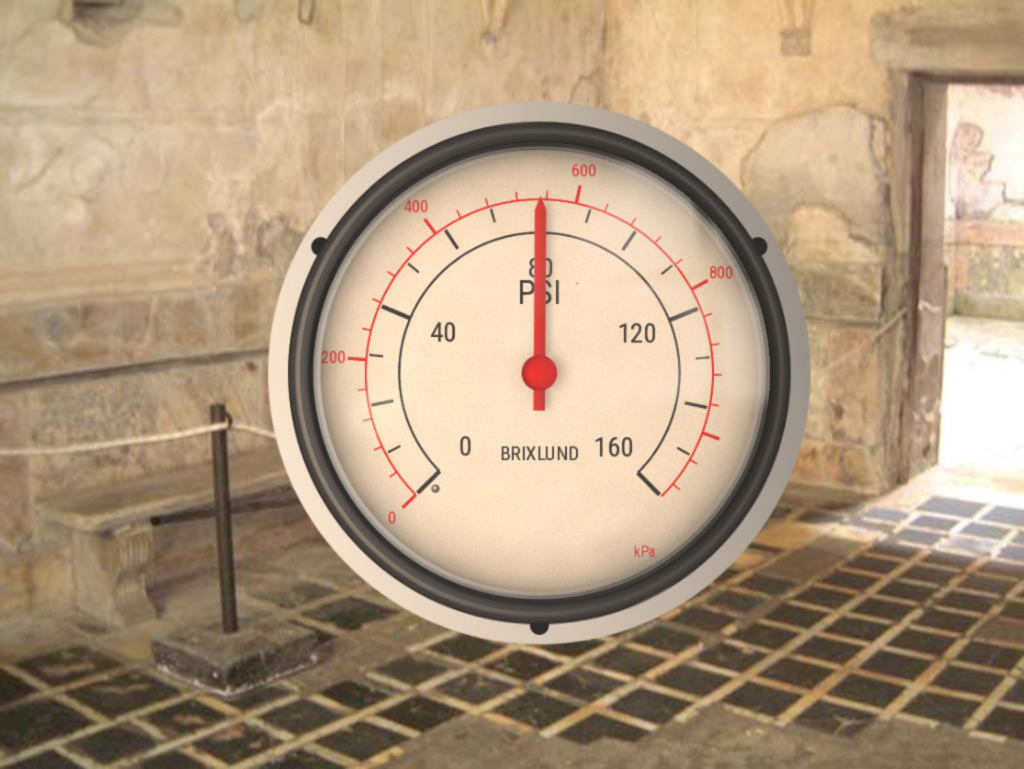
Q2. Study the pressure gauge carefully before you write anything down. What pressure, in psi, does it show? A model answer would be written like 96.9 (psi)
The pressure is 80 (psi)
